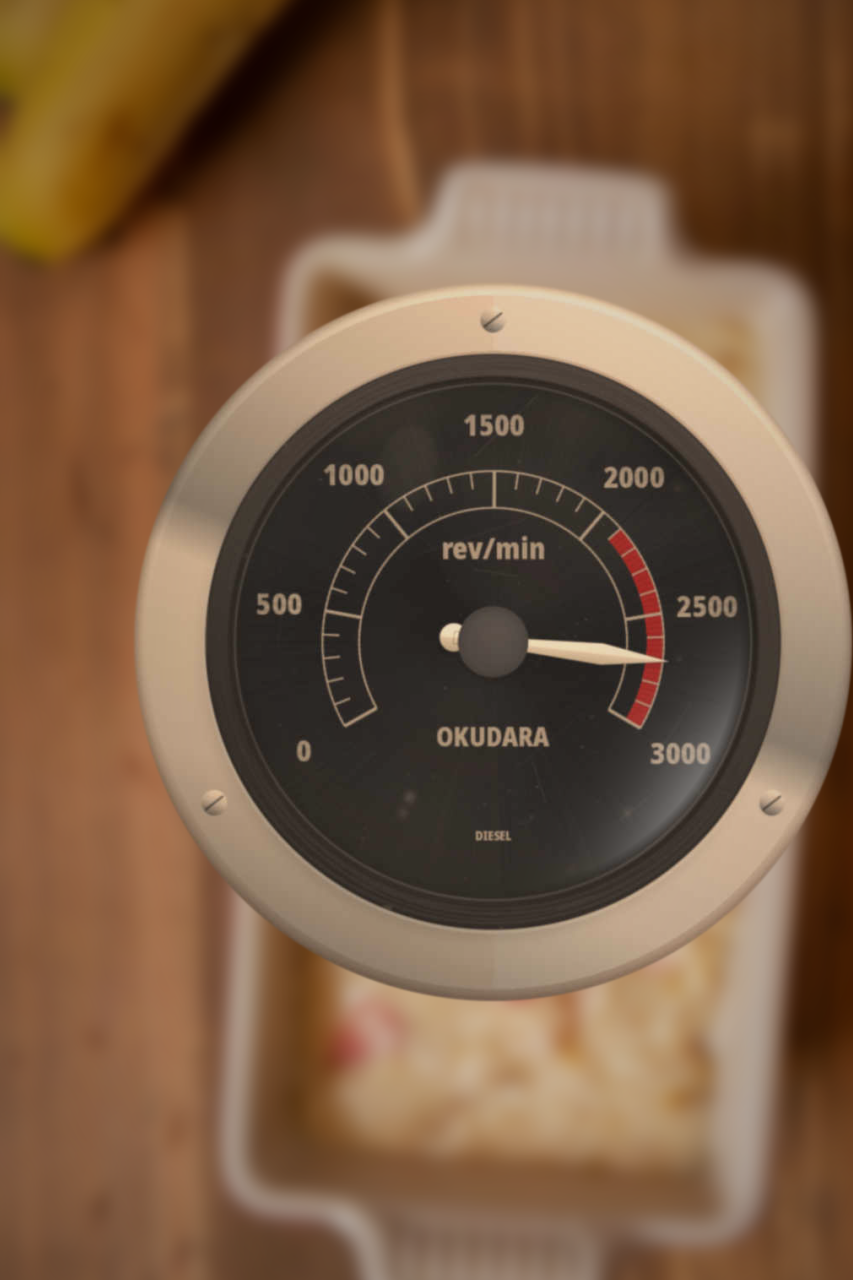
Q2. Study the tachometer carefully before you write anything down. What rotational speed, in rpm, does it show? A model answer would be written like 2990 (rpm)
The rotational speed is 2700 (rpm)
